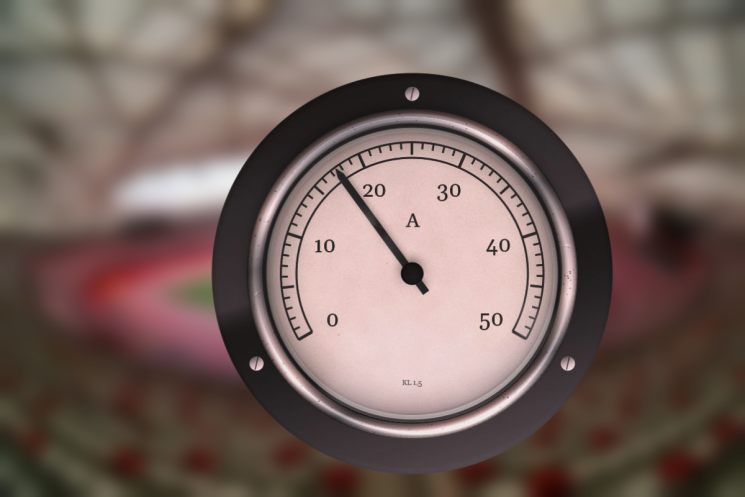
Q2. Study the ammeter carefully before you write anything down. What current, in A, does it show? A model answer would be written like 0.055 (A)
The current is 17.5 (A)
